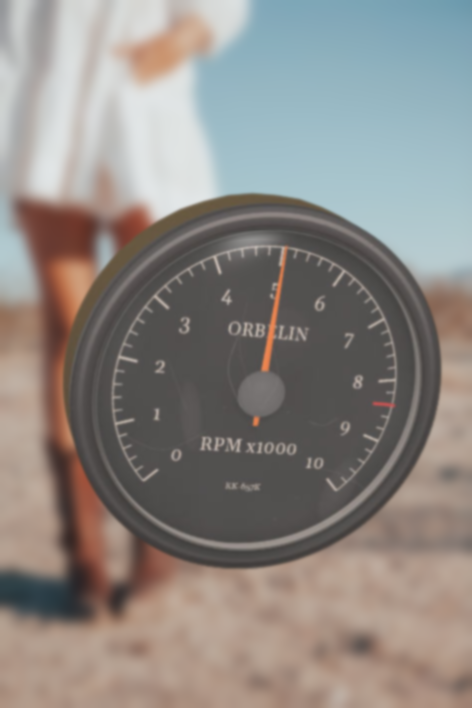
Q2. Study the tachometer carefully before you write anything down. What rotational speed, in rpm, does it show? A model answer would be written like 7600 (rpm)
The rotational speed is 5000 (rpm)
